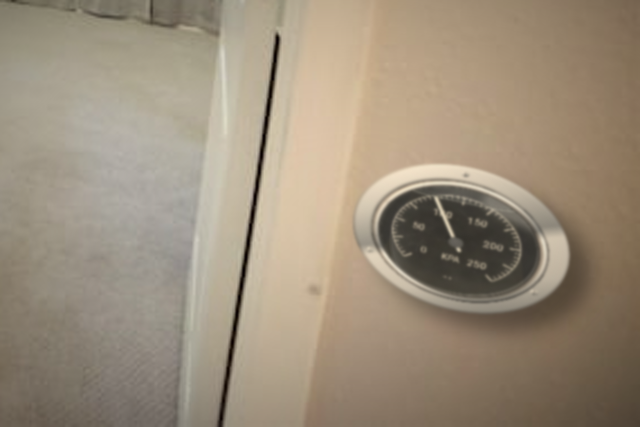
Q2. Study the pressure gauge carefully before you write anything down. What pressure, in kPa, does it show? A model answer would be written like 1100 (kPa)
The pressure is 100 (kPa)
